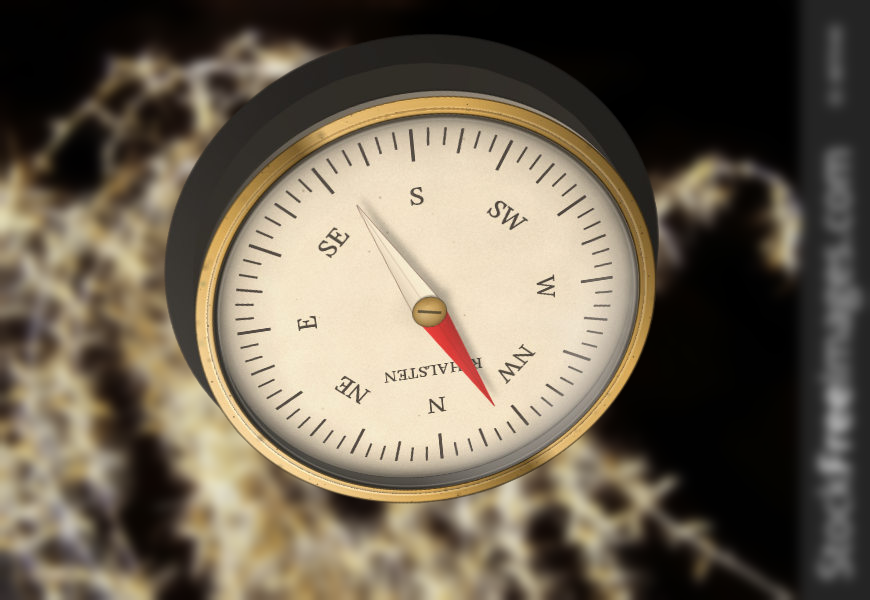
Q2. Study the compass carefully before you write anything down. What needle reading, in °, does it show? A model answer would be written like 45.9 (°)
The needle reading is 335 (°)
